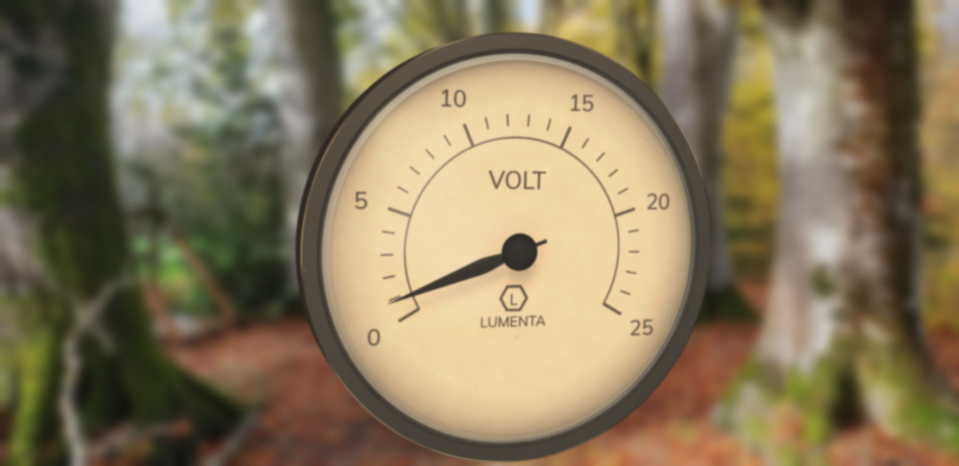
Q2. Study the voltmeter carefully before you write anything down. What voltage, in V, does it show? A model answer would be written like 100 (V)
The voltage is 1 (V)
